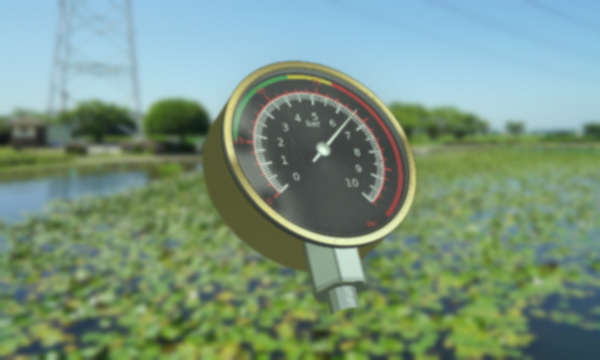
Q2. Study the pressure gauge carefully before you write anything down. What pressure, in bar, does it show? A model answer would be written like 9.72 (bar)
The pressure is 6.5 (bar)
